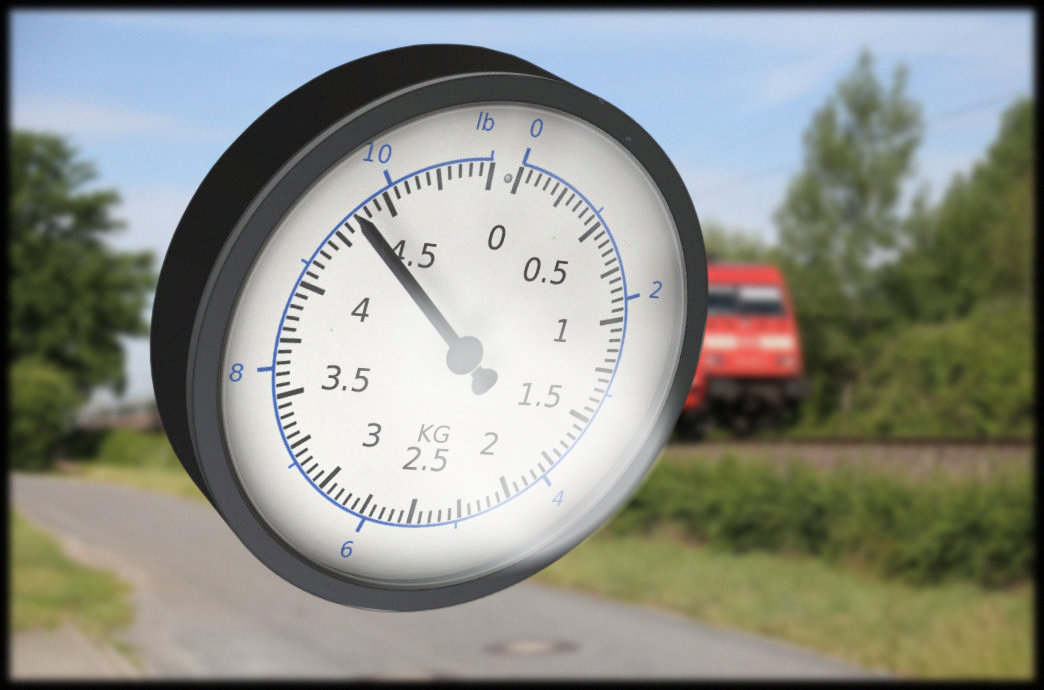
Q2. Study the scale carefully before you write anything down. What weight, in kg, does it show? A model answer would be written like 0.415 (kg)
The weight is 4.35 (kg)
